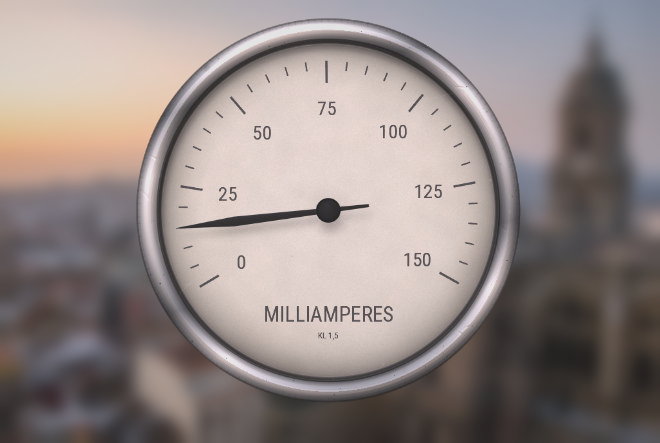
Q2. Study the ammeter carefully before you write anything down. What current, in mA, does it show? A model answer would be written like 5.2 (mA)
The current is 15 (mA)
